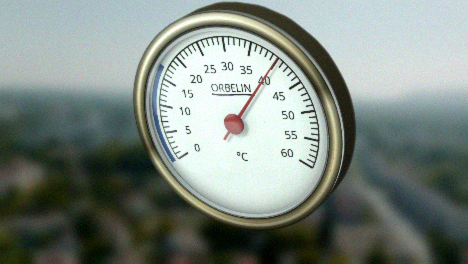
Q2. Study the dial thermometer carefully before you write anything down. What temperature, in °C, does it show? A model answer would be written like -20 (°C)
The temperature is 40 (°C)
